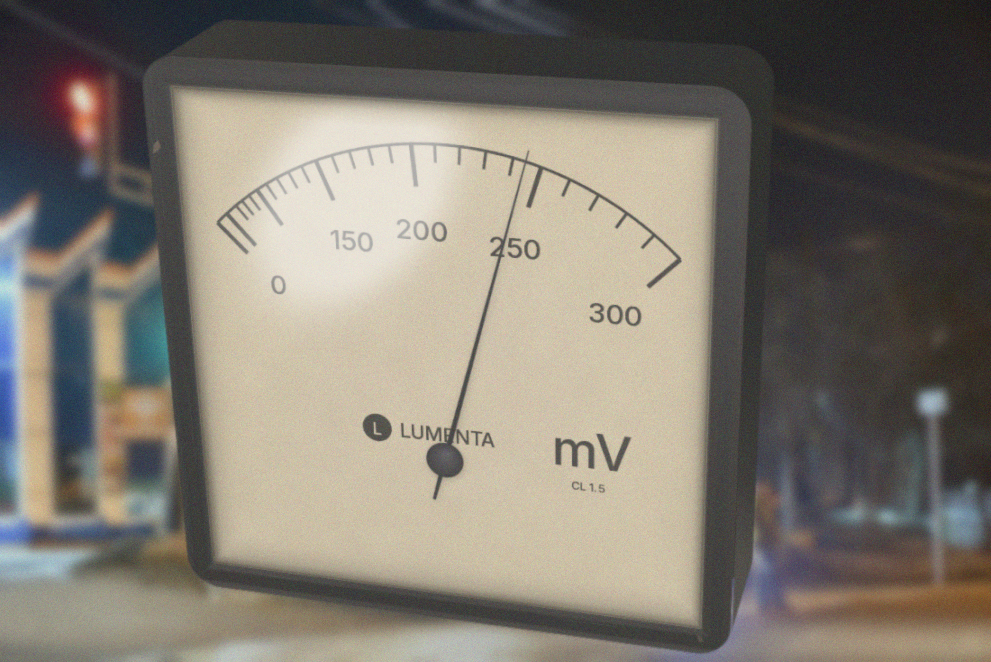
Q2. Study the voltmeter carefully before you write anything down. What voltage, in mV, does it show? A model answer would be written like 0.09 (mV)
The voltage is 245 (mV)
